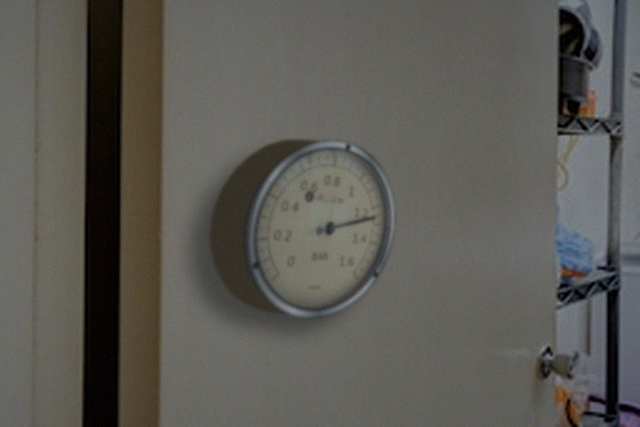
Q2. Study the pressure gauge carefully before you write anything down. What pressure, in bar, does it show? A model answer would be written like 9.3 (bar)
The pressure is 1.25 (bar)
